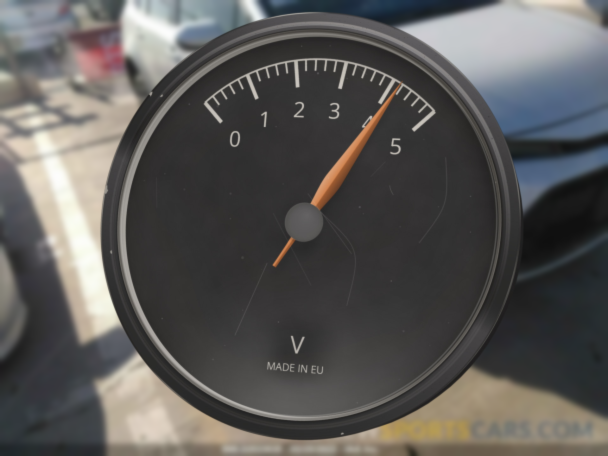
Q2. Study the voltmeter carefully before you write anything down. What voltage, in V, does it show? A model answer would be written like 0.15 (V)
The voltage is 4.2 (V)
